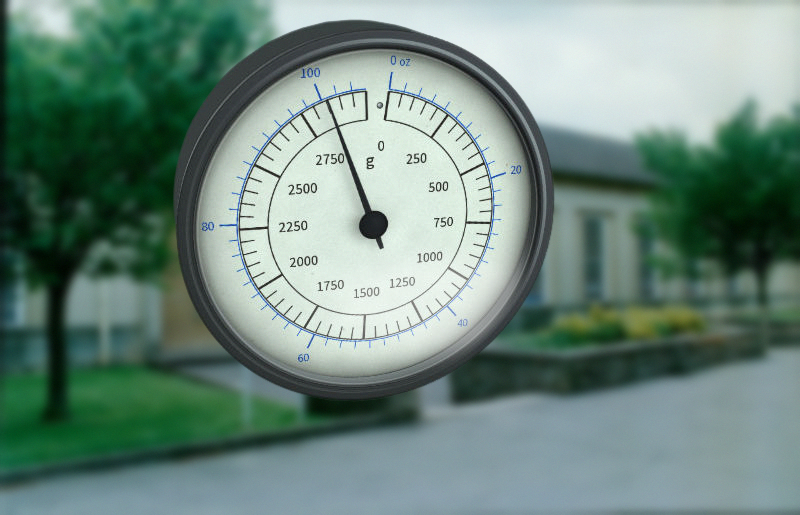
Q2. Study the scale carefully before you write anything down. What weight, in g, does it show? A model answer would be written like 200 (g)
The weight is 2850 (g)
